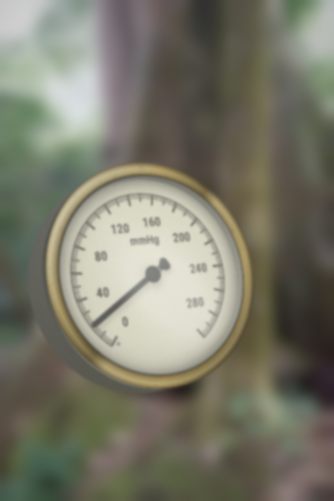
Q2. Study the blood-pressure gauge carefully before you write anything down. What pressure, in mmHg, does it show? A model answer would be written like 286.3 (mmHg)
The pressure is 20 (mmHg)
